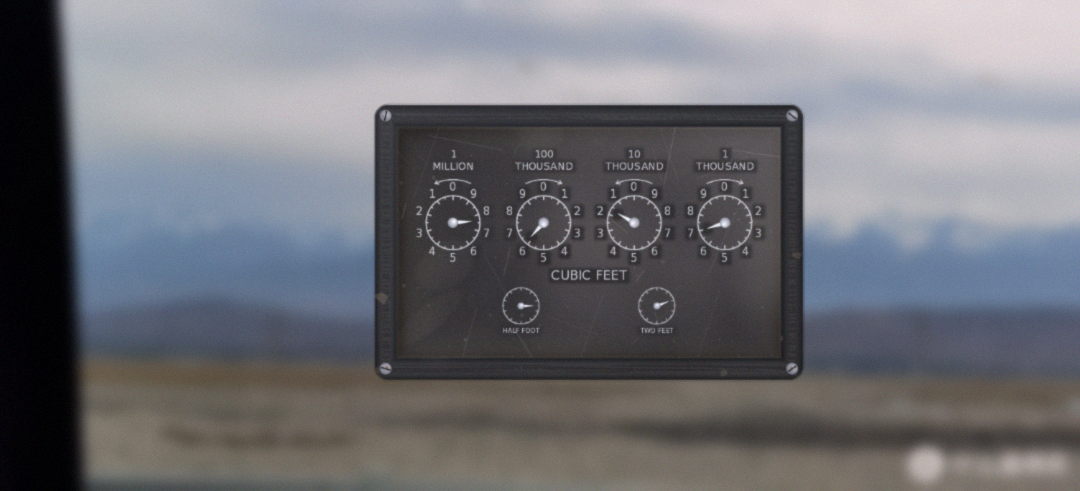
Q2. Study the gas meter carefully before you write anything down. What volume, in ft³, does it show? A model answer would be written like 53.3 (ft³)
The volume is 761700 (ft³)
